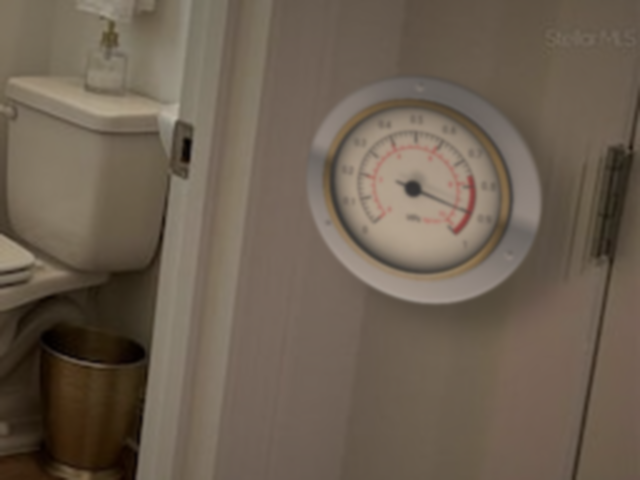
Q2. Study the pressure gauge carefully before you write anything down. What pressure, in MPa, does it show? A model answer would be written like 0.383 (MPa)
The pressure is 0.9 (MPa)
